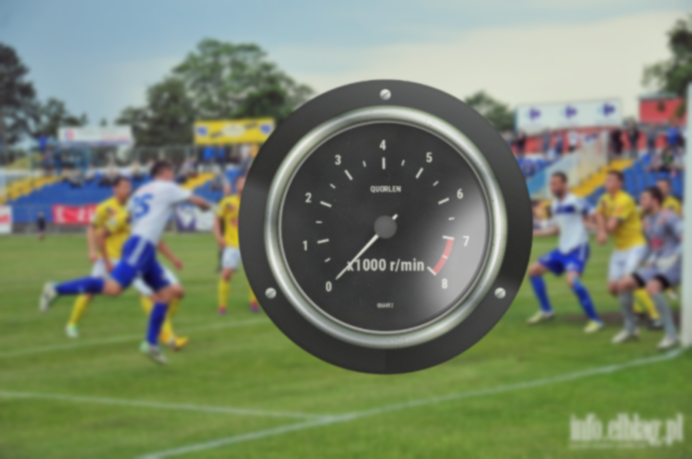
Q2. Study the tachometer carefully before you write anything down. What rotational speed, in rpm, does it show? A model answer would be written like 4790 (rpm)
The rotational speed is 0 (rpm)
